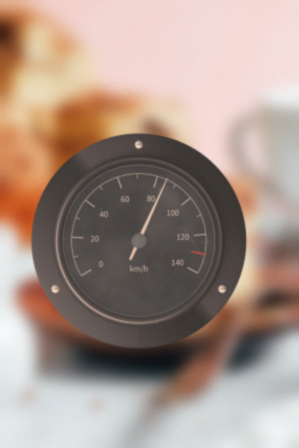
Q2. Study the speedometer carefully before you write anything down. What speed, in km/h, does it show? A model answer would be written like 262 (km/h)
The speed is 85 (km/h)
